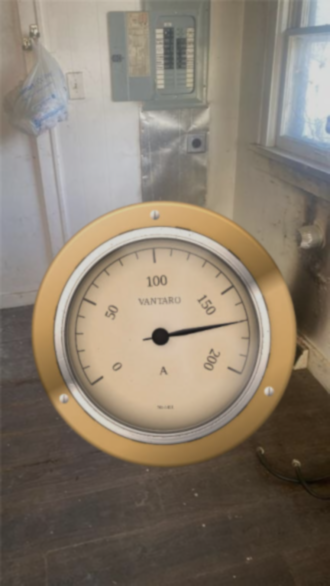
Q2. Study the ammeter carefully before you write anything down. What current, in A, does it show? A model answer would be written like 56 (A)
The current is 170 (A)
